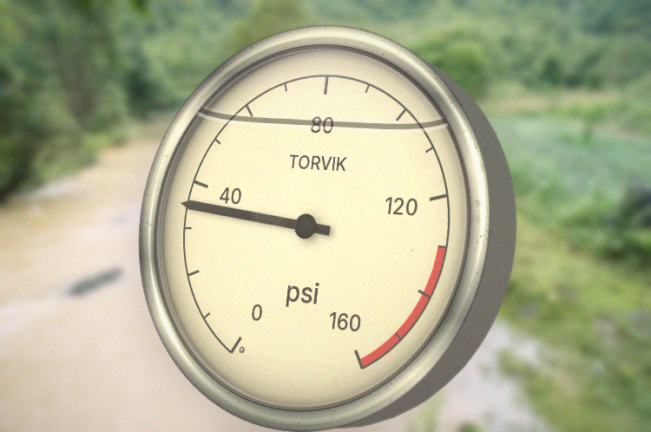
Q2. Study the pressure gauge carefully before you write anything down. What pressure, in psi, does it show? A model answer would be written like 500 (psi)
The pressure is 35 (psi)
